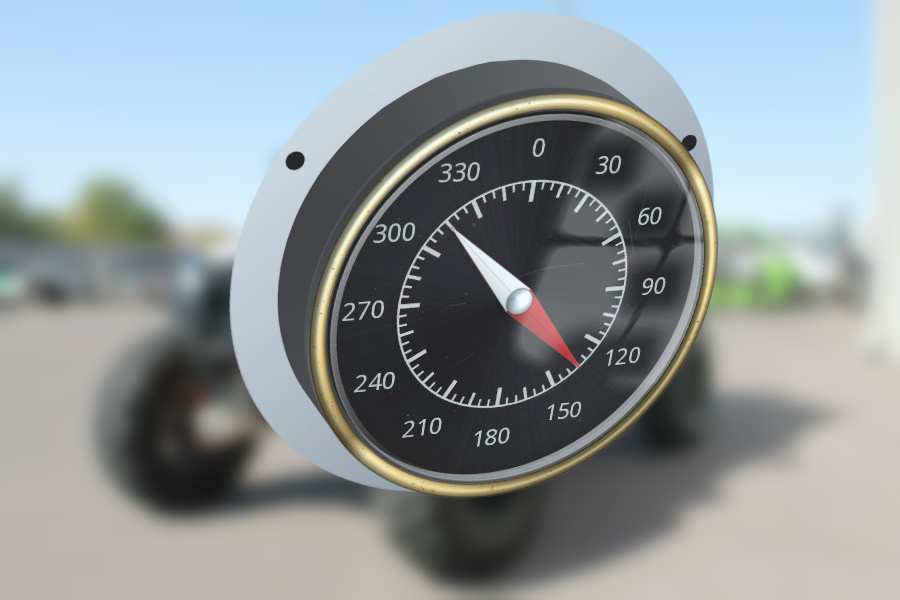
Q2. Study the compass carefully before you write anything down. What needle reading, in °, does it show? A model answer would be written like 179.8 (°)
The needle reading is 135 (°)
